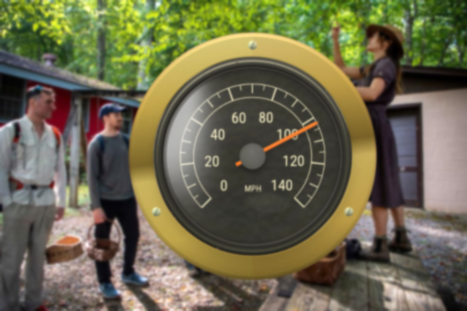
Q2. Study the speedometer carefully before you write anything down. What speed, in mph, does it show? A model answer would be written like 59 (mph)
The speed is 102.5 (mph)
